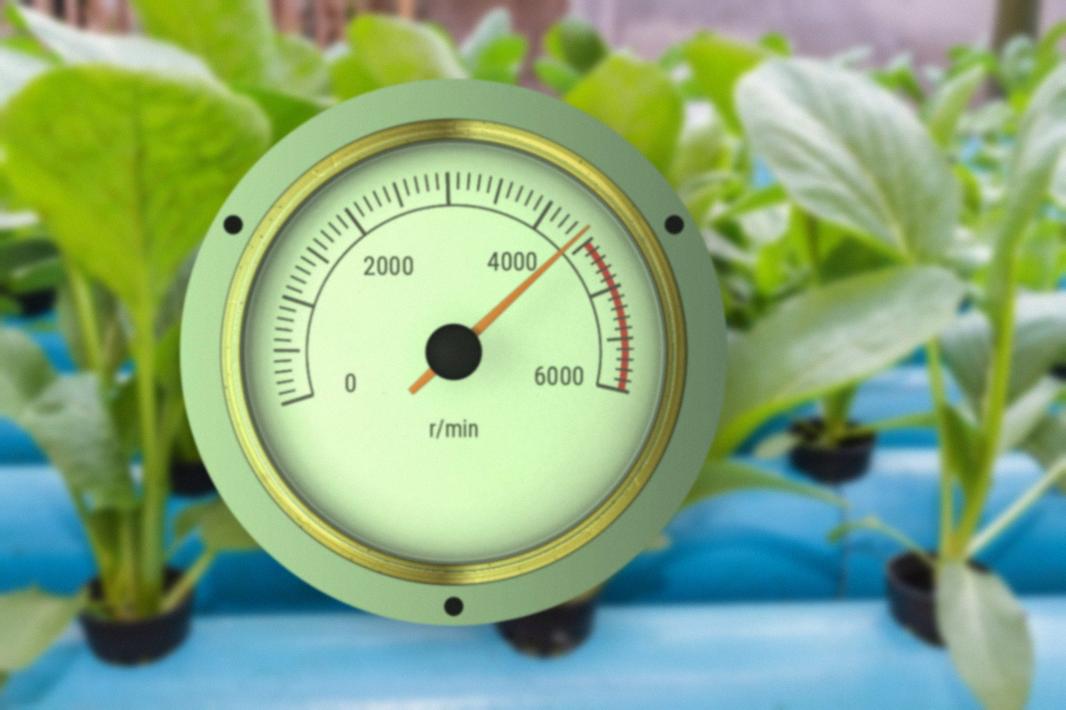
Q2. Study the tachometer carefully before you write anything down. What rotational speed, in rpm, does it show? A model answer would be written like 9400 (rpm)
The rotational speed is 4400 (rpm)
